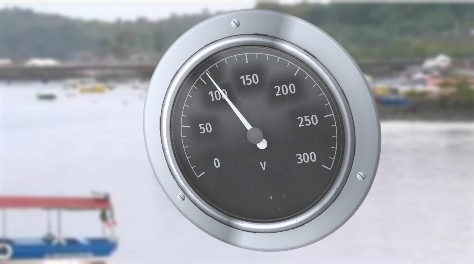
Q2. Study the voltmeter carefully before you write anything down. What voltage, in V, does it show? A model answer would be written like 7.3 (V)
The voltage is 110 (V)
